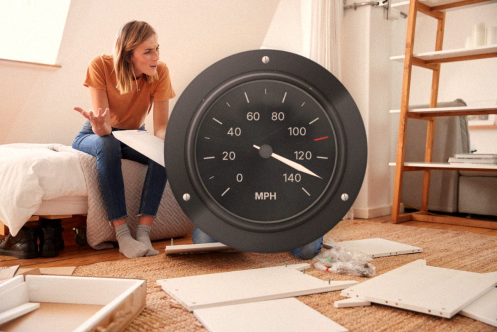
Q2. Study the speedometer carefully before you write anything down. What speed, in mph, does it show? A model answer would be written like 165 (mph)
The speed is 130 (mph)
